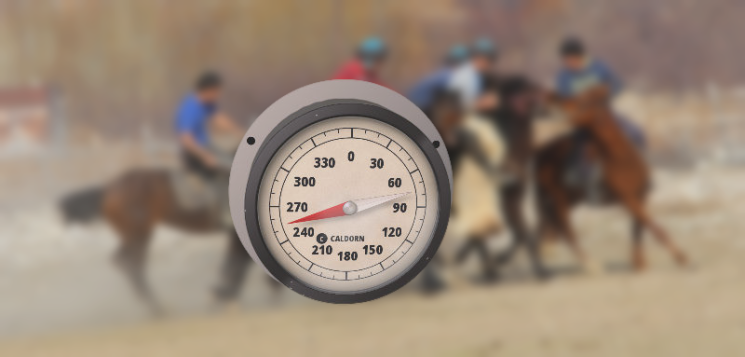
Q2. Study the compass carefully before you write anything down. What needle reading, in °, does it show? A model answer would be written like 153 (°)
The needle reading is 255 (°)
